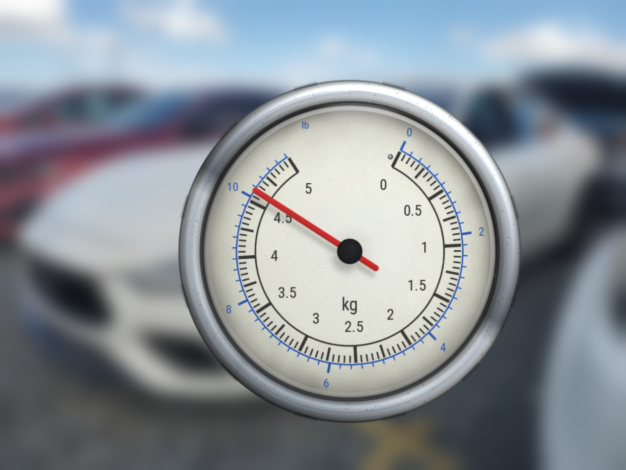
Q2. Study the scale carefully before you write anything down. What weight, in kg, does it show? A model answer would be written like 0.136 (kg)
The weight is 4.6 (kg)
